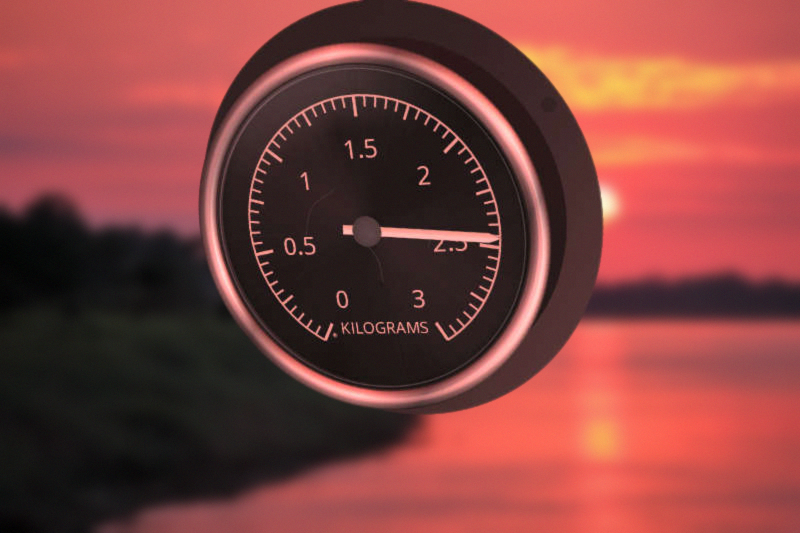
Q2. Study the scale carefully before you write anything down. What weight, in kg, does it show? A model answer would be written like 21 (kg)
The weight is 2.45 (kg)
